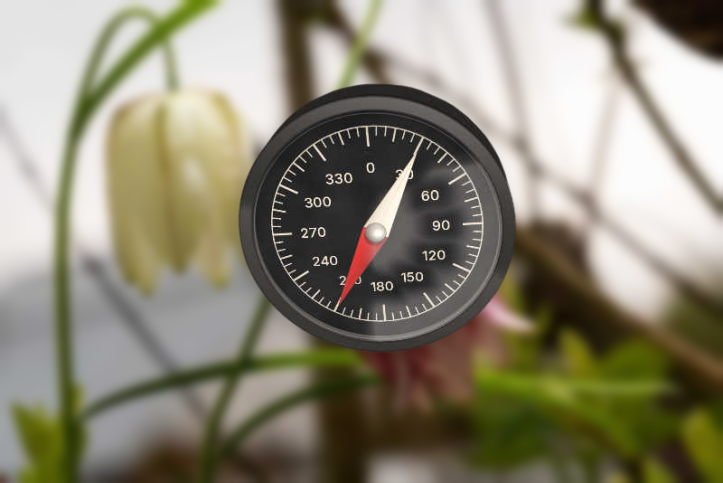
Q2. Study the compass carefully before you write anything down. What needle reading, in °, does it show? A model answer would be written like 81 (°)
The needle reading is 210 (°)
